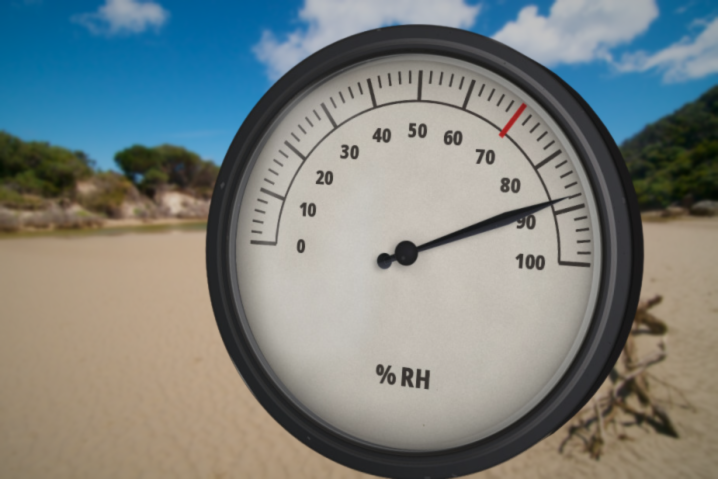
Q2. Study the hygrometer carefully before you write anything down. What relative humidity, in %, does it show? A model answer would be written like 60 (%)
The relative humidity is 88 (%)
